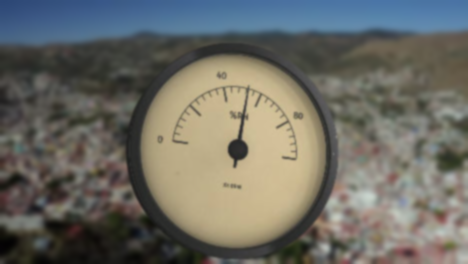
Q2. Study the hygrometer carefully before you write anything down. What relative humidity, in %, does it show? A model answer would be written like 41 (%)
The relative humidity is 52 (%)
